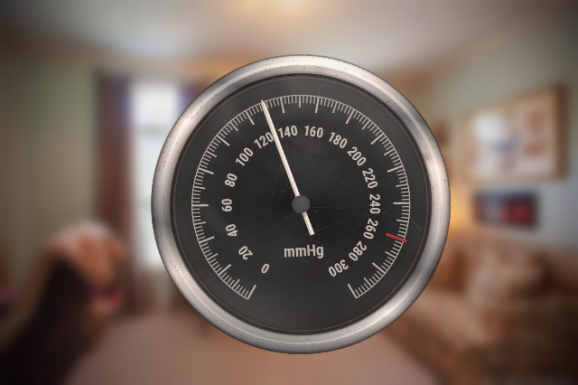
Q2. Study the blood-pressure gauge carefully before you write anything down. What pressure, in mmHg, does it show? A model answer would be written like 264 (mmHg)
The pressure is 130 (mmHg)
